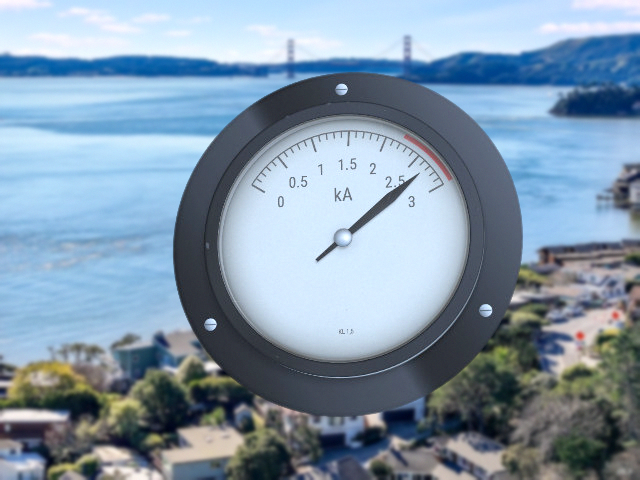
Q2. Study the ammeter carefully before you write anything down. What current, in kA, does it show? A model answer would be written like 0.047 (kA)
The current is 2.7 (kA)
